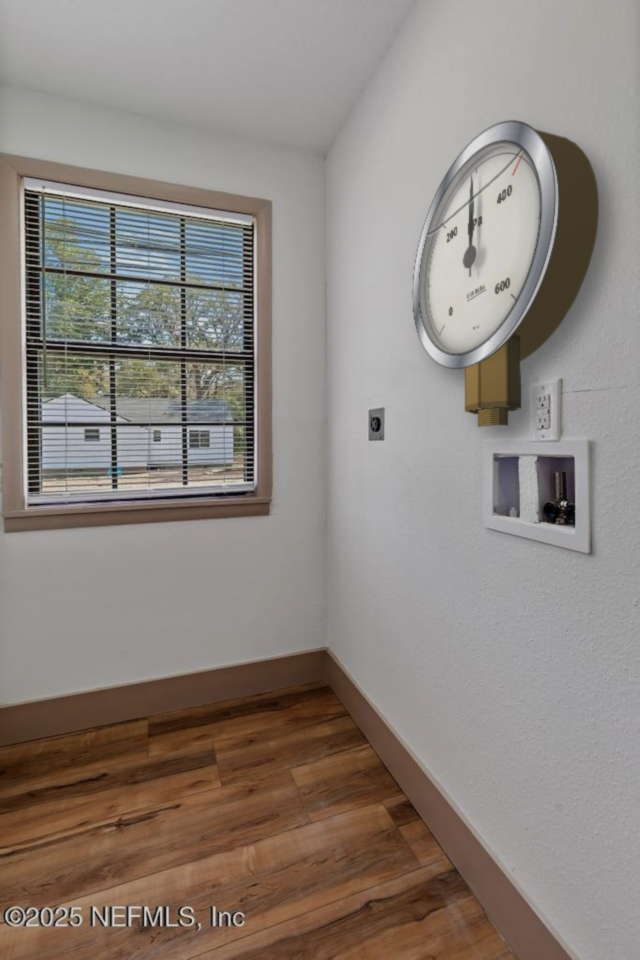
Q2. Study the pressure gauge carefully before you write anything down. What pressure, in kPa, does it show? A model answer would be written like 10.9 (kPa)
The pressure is 300 (kPa)
